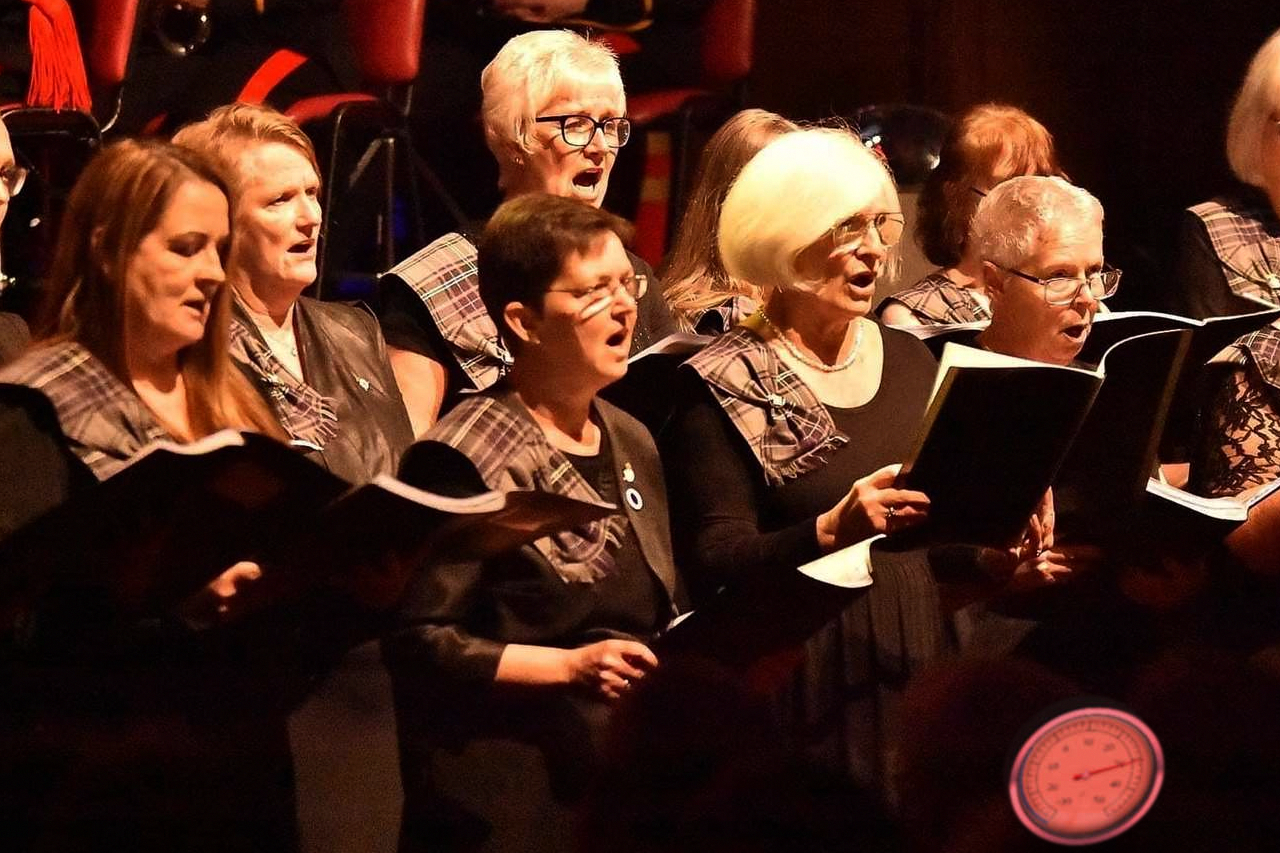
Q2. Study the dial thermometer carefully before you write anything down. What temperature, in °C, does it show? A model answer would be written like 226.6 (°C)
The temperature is 30 (°C)
